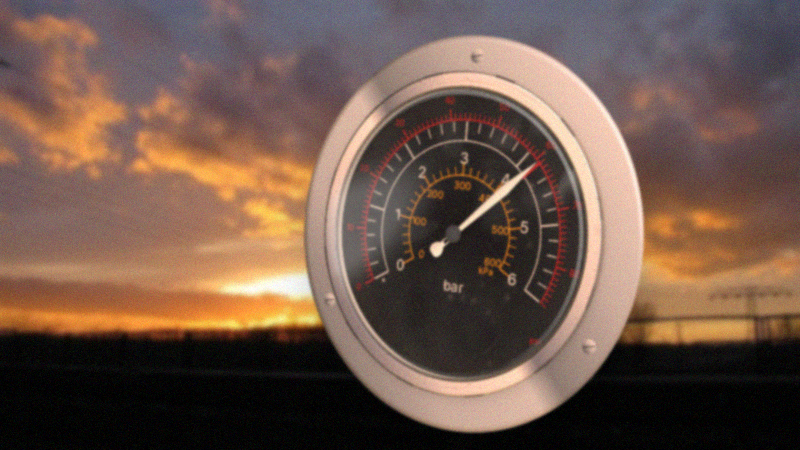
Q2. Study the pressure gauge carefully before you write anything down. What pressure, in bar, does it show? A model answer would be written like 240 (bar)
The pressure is 4.2 (bar)
